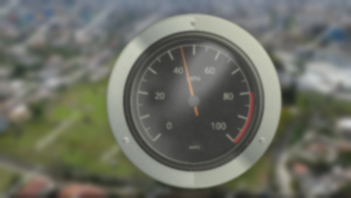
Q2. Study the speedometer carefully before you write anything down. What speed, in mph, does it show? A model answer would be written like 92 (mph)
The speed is 45 (mph)
